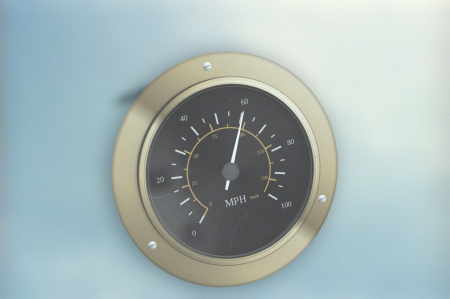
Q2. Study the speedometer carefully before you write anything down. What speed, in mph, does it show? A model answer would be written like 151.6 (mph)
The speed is 60 (mph)
